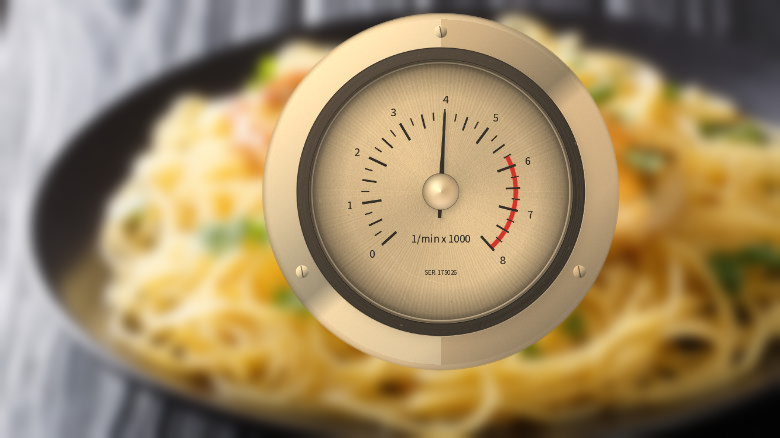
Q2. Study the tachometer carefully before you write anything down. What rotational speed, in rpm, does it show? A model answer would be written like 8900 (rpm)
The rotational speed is 4000 (rpm)
